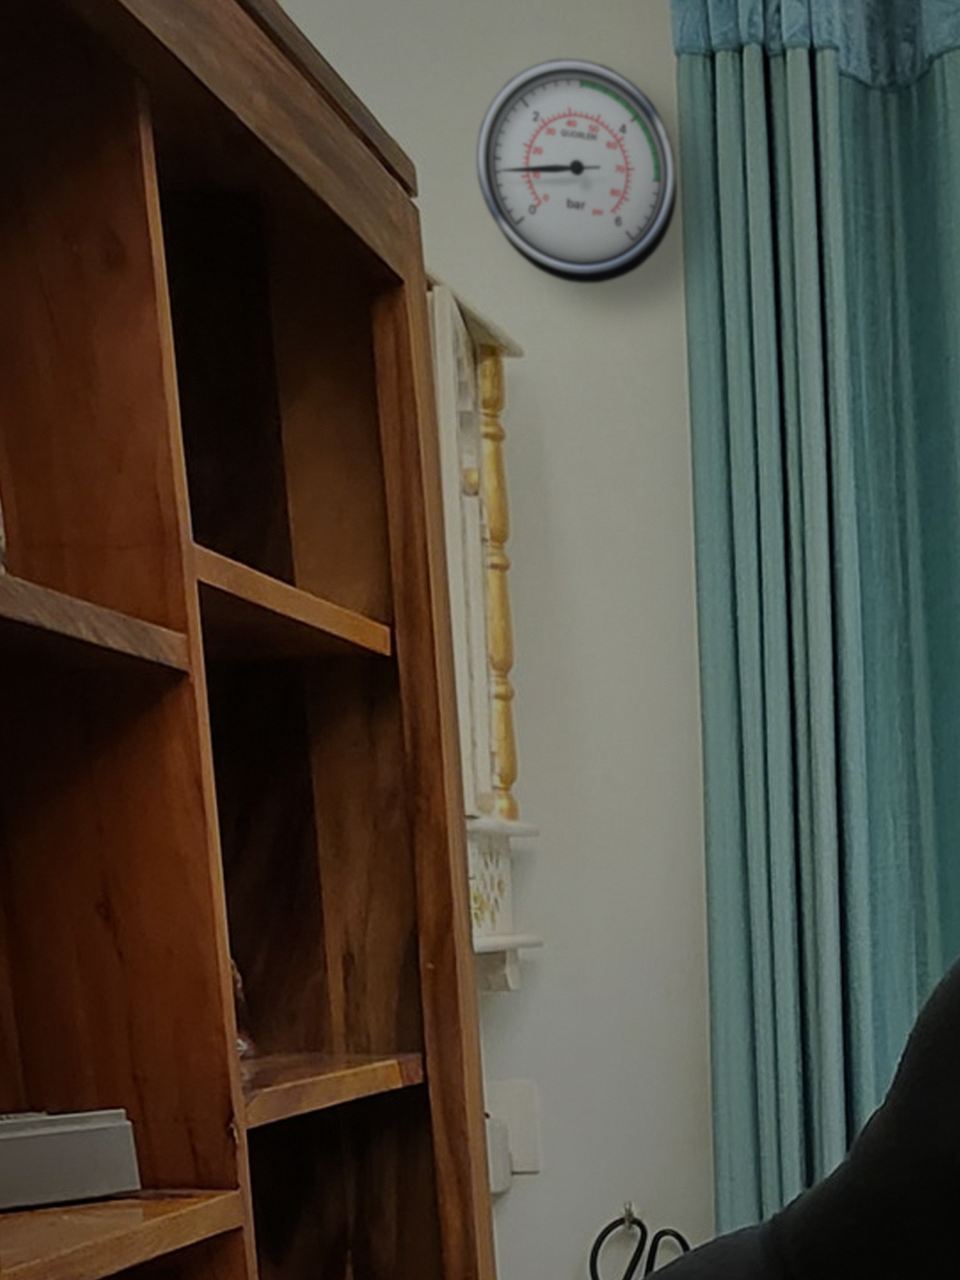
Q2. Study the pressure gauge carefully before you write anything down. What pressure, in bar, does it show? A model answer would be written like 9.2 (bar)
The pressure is 0.8 (bar)
